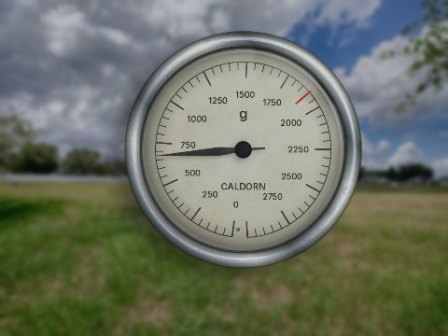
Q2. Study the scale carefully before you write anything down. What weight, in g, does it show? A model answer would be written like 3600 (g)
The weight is 675 (g)
